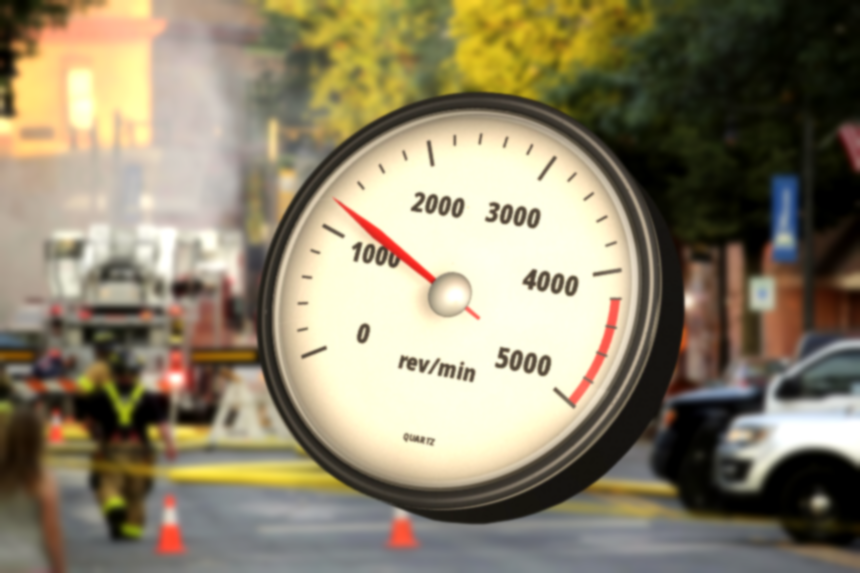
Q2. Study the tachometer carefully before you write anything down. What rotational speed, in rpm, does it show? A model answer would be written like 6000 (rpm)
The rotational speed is 1200 (rpm)
